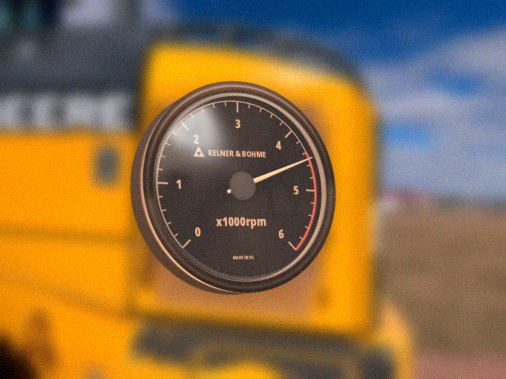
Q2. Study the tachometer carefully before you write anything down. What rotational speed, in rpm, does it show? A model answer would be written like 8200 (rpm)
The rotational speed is 4500 (rpm)
